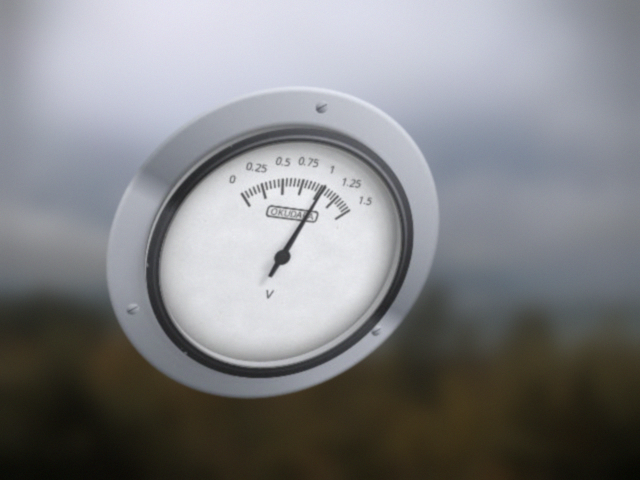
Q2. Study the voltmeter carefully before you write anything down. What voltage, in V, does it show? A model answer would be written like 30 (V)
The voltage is 1 (V)
